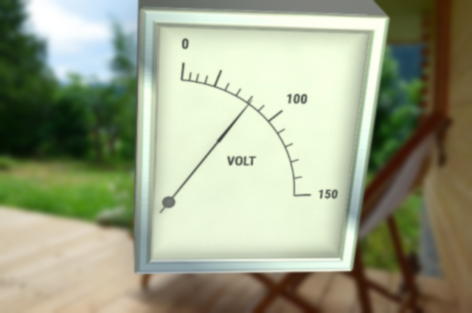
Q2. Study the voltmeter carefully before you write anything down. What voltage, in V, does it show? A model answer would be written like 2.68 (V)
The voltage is 80 (V)
